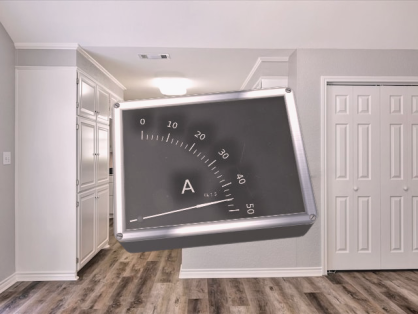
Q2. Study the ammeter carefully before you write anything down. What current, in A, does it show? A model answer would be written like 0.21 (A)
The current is 46 (A)
